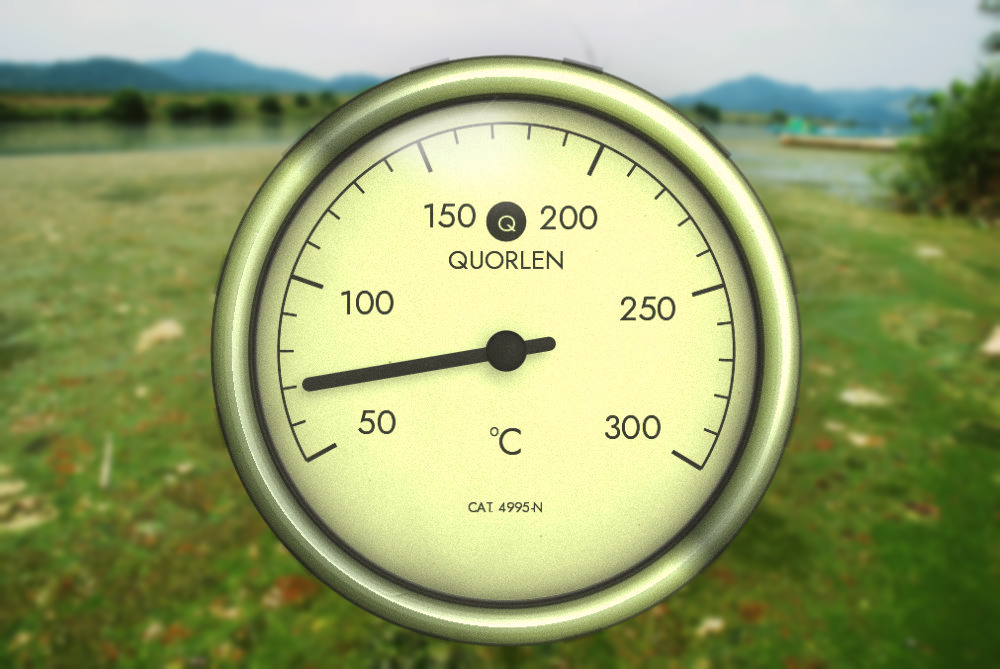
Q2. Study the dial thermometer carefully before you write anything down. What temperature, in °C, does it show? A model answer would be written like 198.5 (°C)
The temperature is 70 (°C)
